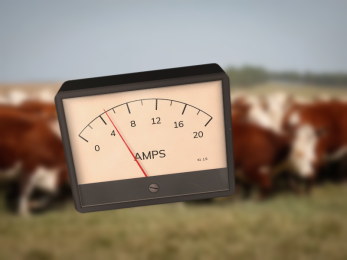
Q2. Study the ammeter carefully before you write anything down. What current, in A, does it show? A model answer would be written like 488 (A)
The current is 5 (A)
